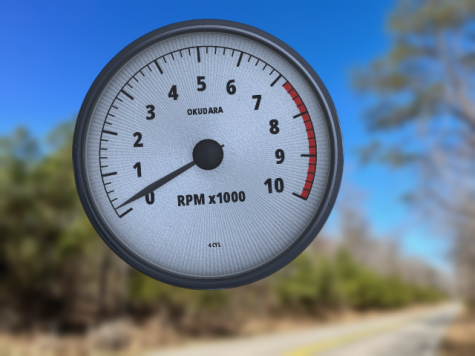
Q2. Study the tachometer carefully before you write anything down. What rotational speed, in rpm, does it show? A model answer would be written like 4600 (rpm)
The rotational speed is 200 (rpm)
